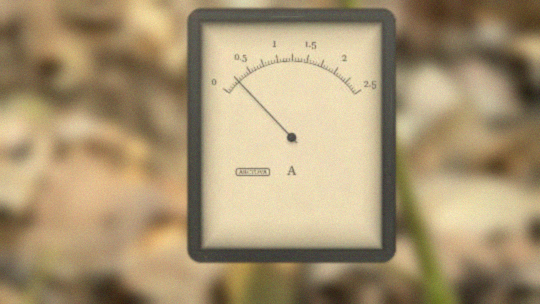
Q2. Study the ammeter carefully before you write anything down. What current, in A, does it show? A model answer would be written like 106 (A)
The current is 0.25 (A)
